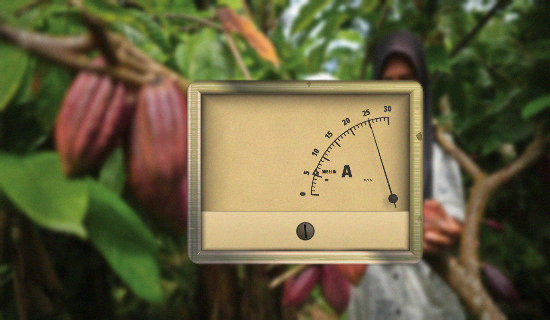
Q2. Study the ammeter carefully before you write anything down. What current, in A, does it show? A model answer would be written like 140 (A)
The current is 25 (A)
